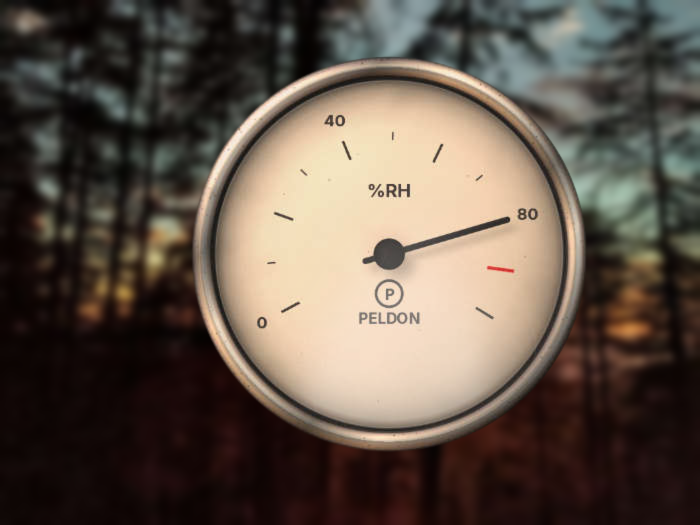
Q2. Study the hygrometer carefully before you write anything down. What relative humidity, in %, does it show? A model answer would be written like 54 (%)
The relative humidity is 80 (%)
